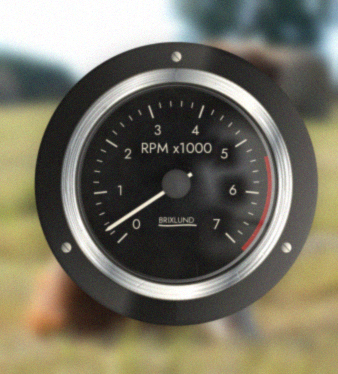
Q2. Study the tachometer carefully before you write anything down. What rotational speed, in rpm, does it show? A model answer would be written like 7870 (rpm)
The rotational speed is 300 (rpm)
